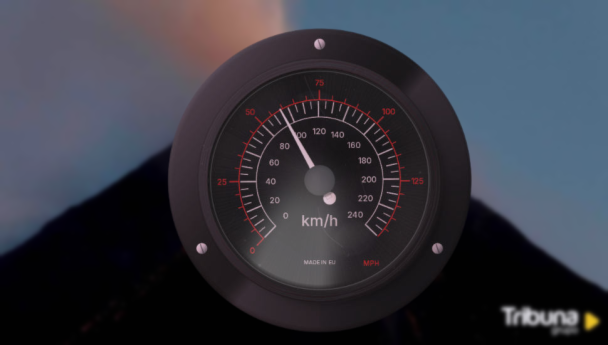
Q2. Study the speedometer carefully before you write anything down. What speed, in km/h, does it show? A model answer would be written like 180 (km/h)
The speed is 95 (km/h)
